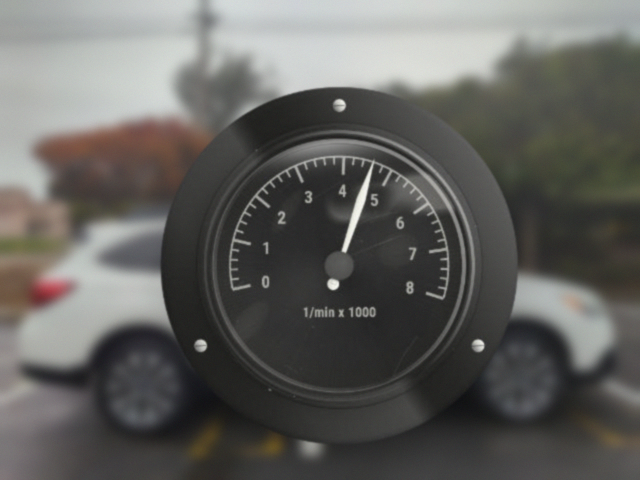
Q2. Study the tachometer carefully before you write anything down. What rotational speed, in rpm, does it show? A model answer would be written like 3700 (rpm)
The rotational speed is 4600 (rpm)
